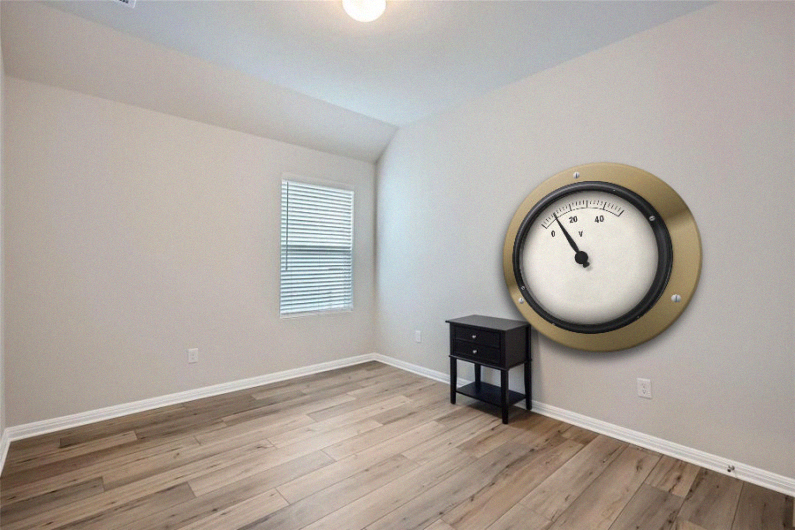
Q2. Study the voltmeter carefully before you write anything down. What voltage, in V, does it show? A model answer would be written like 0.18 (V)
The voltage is 10 (V)
